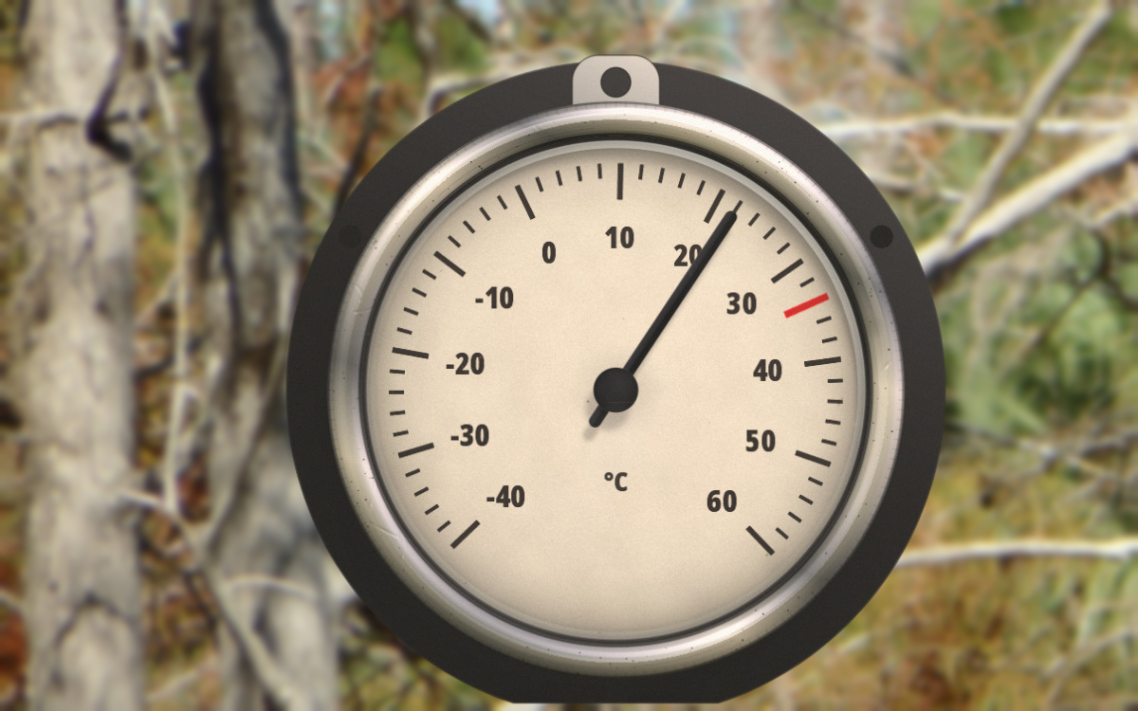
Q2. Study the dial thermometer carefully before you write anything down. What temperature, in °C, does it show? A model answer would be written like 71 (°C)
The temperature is 22 (°C)
